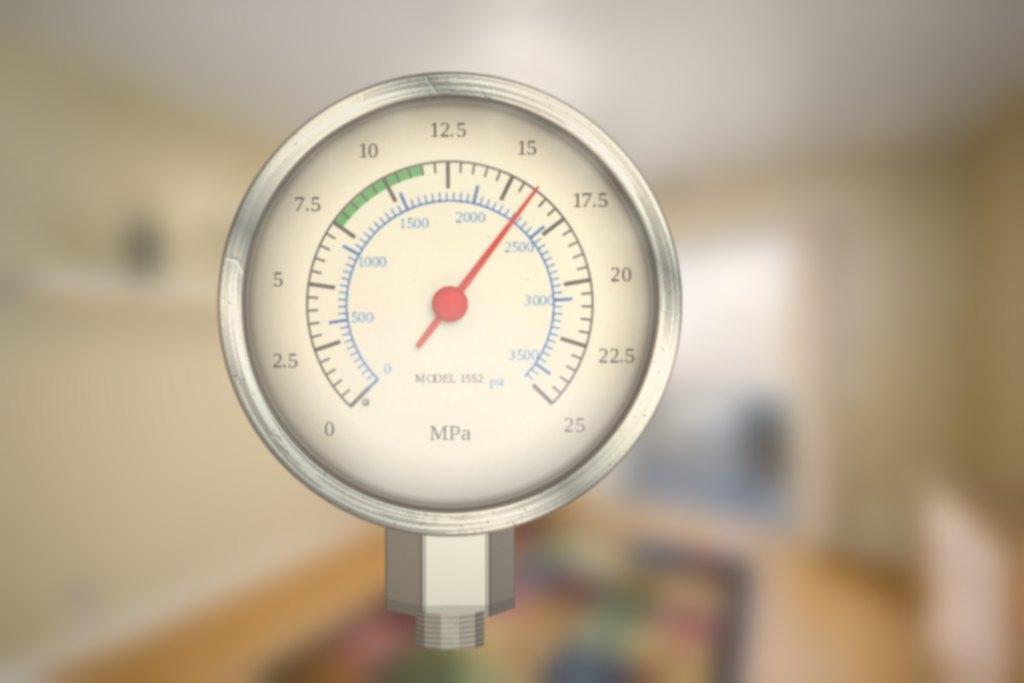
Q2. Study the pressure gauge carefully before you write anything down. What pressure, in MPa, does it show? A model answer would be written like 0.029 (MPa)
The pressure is 16 (MPa)
